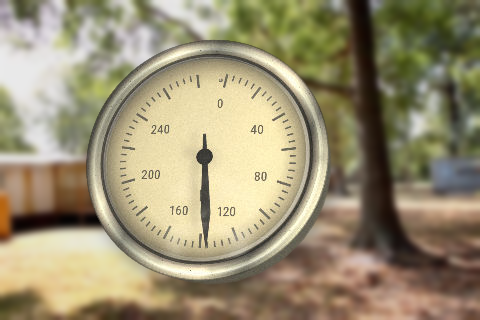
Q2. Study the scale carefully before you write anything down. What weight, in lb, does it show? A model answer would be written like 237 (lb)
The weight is 136 (lb)
